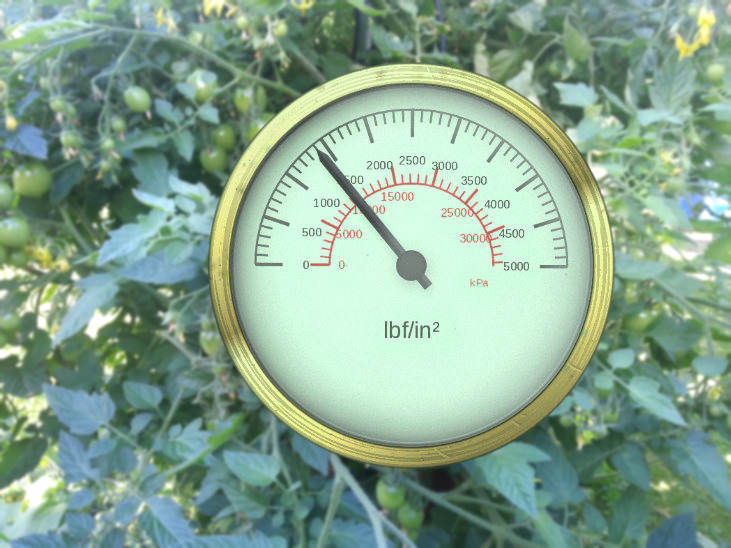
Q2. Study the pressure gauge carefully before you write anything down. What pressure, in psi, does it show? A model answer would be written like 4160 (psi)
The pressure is 1400 (psi)
